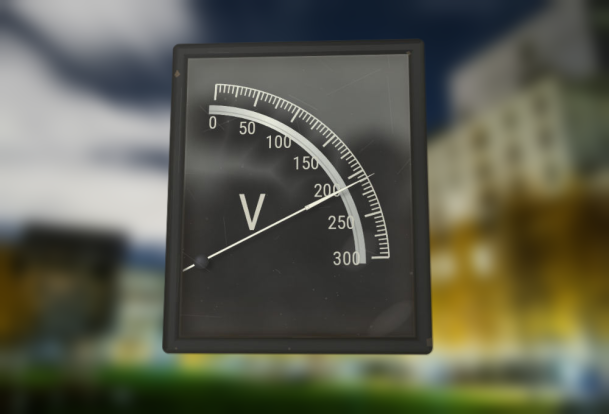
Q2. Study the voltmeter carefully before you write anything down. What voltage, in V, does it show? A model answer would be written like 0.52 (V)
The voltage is 210 (V)
